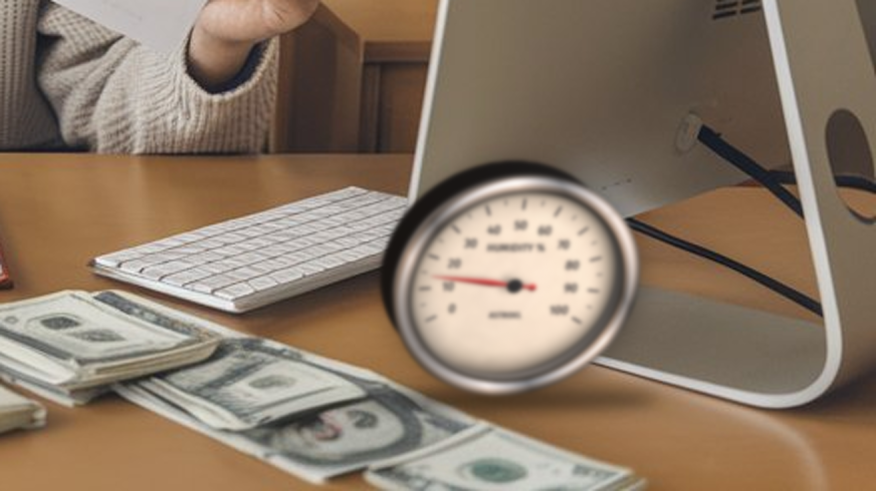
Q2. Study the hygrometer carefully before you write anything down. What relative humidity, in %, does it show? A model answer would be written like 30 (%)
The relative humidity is 15 (%)
